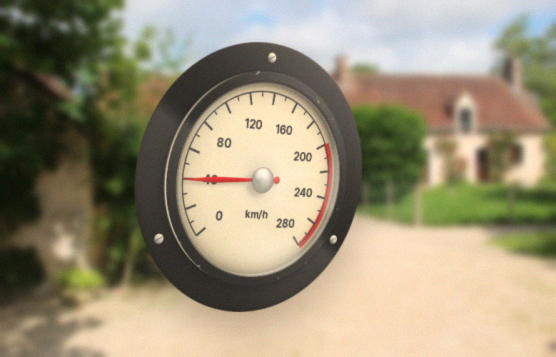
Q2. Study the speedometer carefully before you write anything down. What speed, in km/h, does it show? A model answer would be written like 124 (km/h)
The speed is 40 (km/h)
